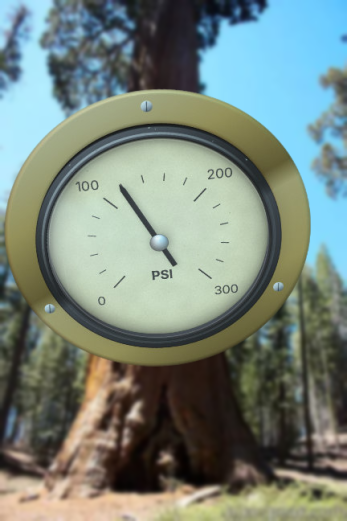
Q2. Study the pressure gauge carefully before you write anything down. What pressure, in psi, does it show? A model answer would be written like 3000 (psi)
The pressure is 120 (psi)
